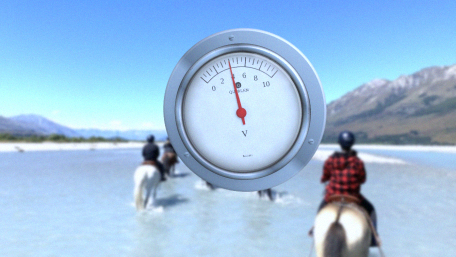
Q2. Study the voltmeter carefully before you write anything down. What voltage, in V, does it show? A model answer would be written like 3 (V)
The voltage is 4 (V)
